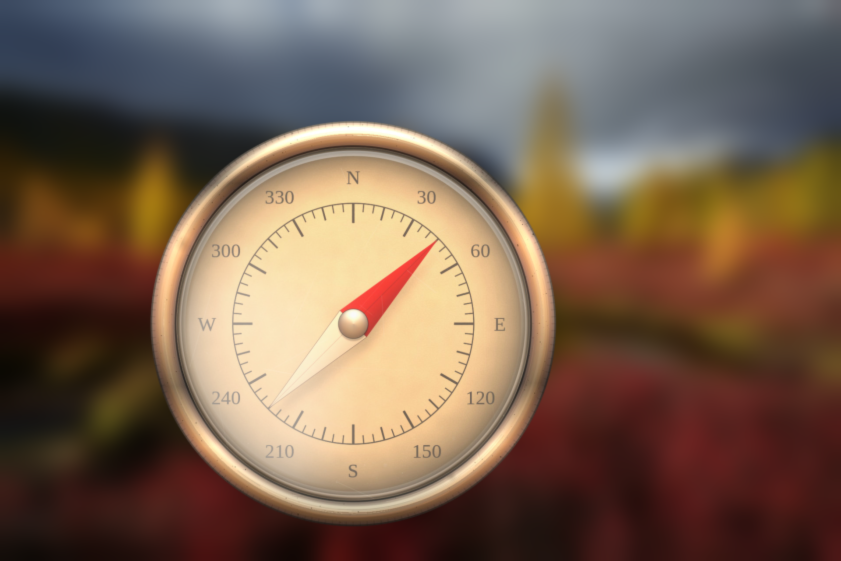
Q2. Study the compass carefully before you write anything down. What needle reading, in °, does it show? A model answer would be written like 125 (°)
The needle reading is 45 (°)
